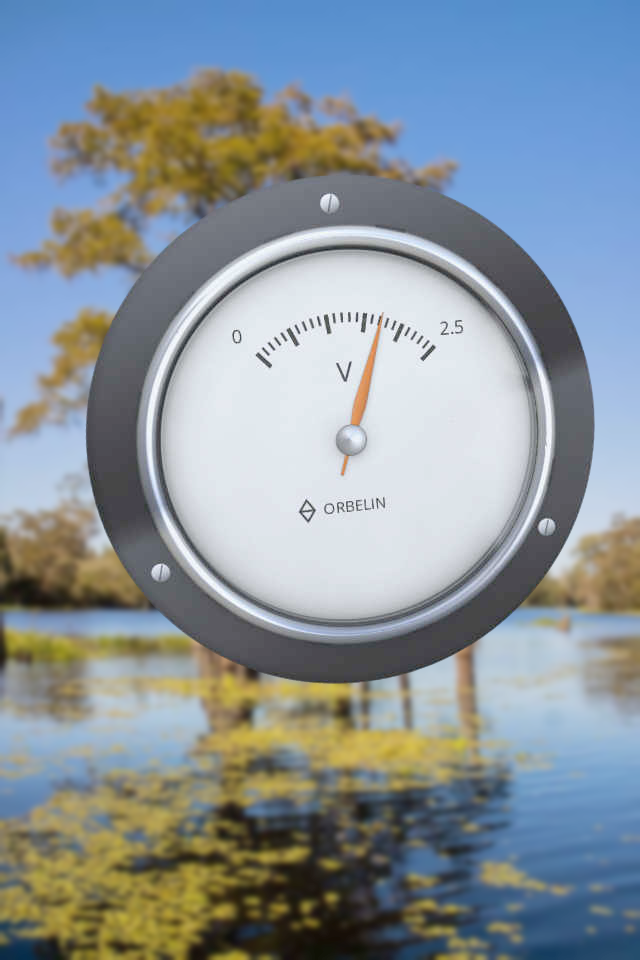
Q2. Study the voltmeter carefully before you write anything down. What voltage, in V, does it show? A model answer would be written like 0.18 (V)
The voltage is 1.7 (V)
